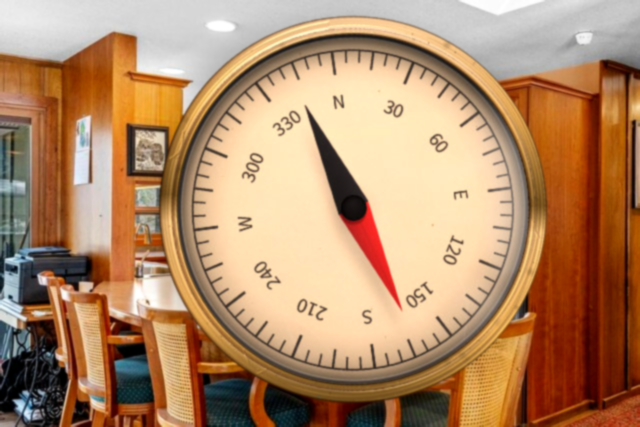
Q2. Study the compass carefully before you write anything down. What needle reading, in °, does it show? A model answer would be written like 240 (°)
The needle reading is 162.5 (°)
